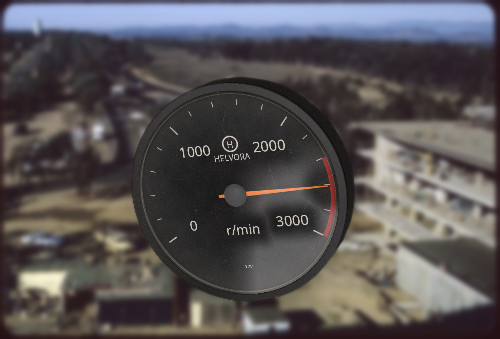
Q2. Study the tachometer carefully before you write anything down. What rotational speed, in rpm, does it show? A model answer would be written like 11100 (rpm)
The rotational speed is 2600 (rpm)
